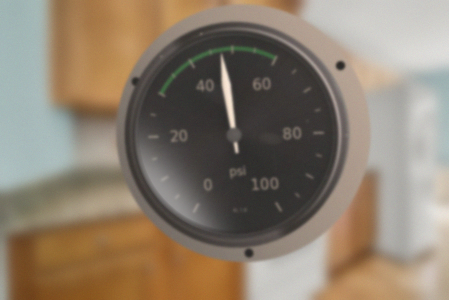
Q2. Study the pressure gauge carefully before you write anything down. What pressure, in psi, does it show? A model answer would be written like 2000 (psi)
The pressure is 47.5 (psi)
